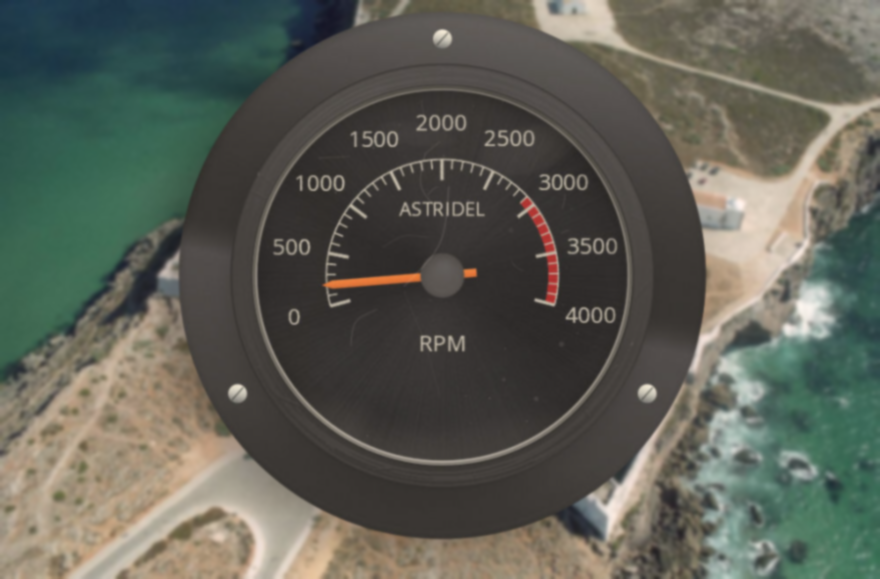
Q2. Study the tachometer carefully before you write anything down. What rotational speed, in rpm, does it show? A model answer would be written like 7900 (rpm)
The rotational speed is 200 (rpm)
